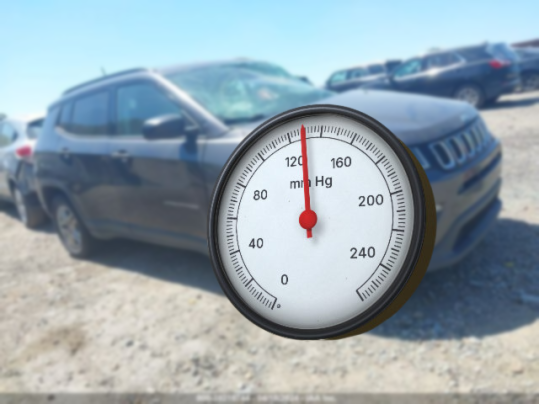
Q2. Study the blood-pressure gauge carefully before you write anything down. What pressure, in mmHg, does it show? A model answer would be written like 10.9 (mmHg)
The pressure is 130 (mmHg)
